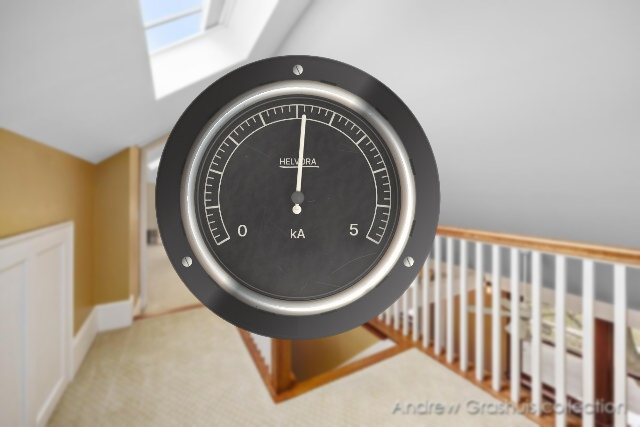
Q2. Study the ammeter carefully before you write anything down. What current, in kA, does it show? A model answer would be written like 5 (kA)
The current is 2.6 (kA)
